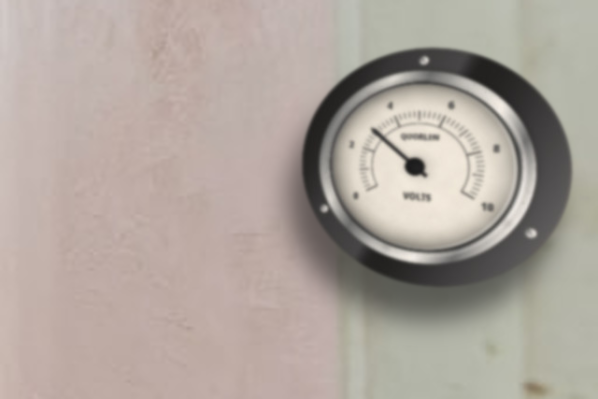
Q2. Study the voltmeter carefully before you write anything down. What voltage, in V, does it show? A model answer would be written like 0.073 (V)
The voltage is 3 (V)
